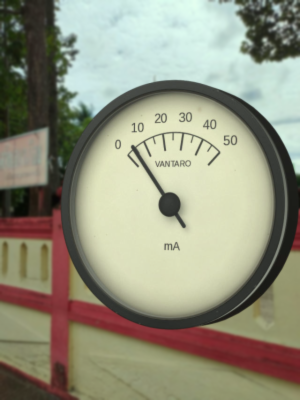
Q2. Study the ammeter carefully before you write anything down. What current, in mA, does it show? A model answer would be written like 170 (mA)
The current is 5 (mA)
